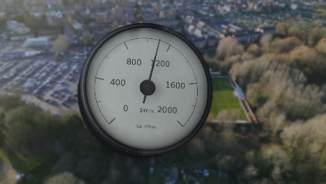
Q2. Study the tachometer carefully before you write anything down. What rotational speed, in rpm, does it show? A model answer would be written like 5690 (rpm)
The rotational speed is 1100 (rpm)
